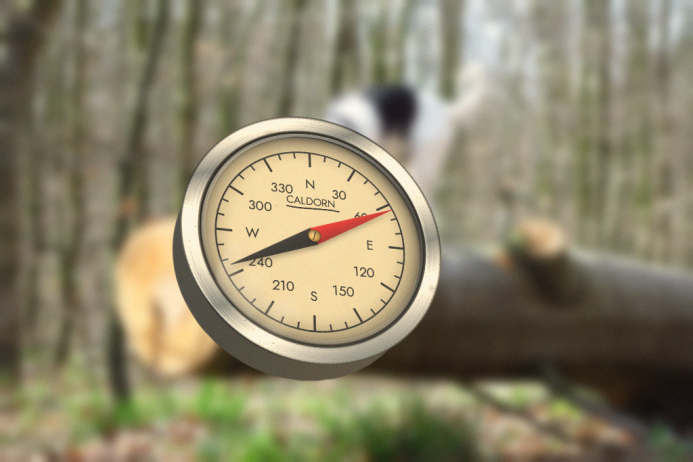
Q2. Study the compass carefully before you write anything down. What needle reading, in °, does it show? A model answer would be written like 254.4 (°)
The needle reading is 65 (°)
